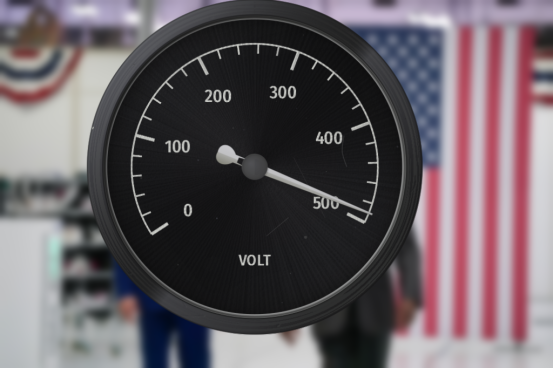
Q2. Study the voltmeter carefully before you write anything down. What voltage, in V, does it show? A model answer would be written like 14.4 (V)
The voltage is 490 (V)
